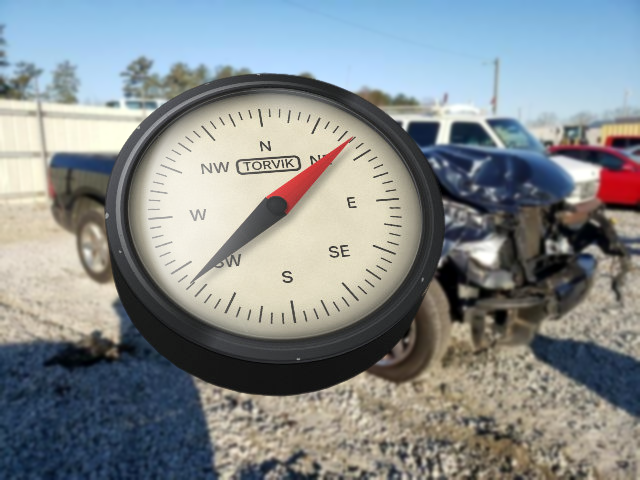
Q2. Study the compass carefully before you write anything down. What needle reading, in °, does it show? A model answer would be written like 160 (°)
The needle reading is 50 (°)
